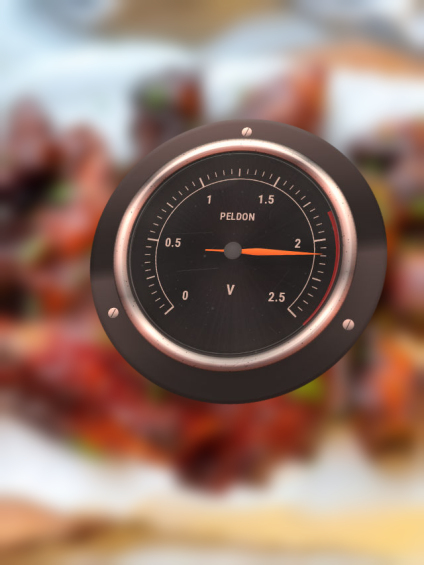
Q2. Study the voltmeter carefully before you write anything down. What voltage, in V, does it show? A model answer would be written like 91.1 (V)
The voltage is 2.1 (V)
